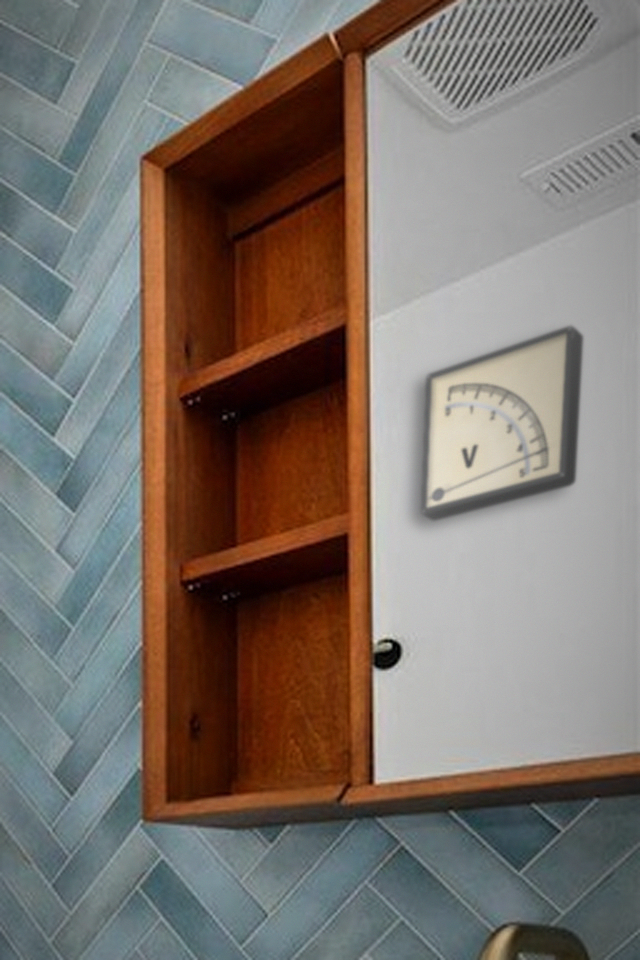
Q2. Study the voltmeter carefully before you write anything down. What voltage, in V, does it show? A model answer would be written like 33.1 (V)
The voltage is 4.5 (V)
